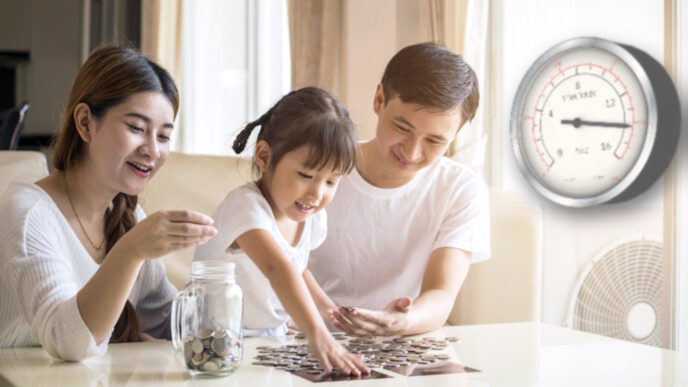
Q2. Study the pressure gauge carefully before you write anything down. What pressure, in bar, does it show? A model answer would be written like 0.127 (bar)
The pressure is 14 (bar)
